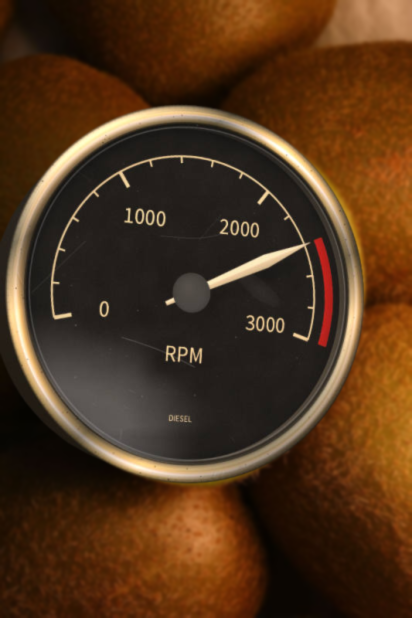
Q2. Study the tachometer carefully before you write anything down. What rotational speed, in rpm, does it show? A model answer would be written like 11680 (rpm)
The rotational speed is 2400 (rpm)
